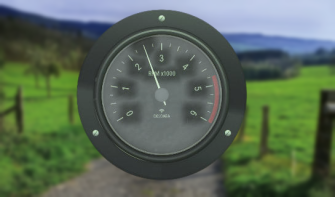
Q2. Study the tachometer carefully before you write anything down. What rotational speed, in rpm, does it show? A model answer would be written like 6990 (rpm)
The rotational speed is 2500 (rpm)
